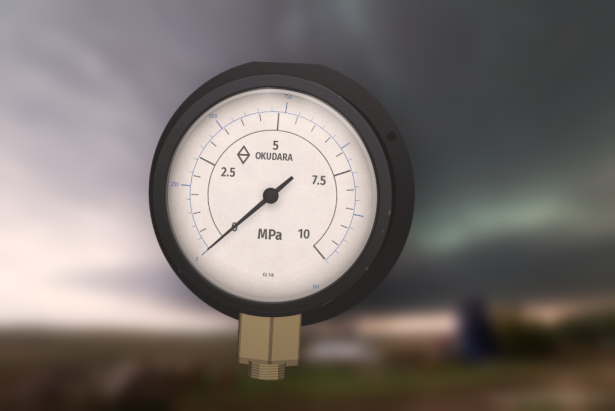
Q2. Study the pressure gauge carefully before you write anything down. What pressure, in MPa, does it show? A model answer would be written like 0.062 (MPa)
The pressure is 0 (MPa)
